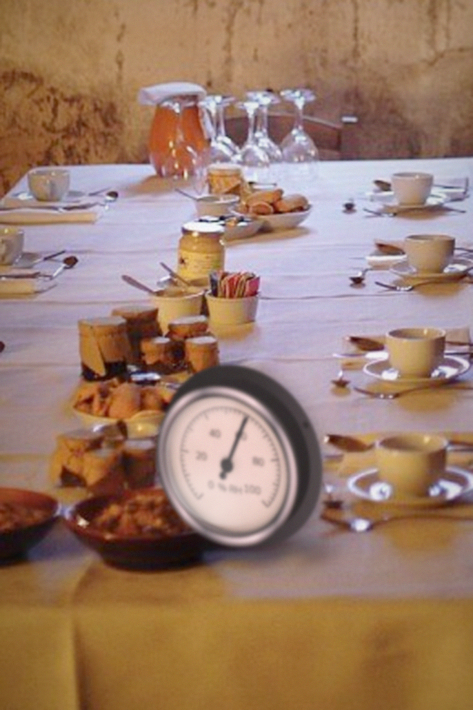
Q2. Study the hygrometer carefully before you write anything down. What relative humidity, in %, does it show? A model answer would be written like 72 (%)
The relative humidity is 60 (%)
